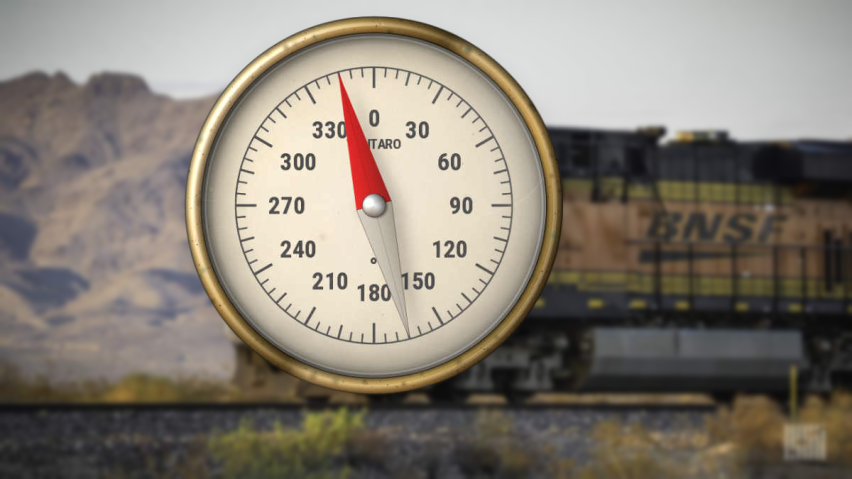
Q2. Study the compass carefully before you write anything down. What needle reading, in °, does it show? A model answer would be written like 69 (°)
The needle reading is 345 (°)
